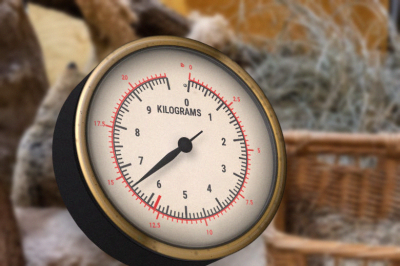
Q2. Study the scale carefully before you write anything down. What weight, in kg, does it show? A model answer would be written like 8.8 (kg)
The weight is 6.5 (kg)
